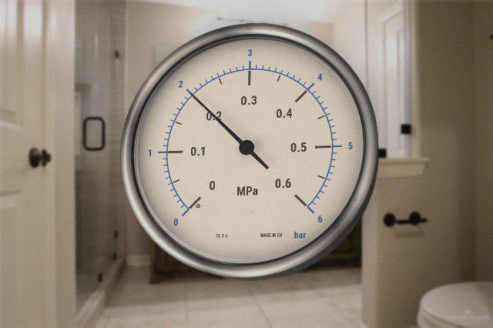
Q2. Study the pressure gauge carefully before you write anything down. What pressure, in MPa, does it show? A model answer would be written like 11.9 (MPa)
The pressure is 0.2 (MPa)
